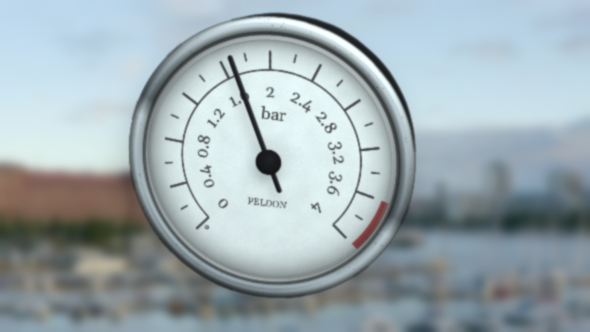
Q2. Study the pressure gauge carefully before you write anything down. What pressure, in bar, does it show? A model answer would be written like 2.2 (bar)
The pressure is 1.7 (bar)
